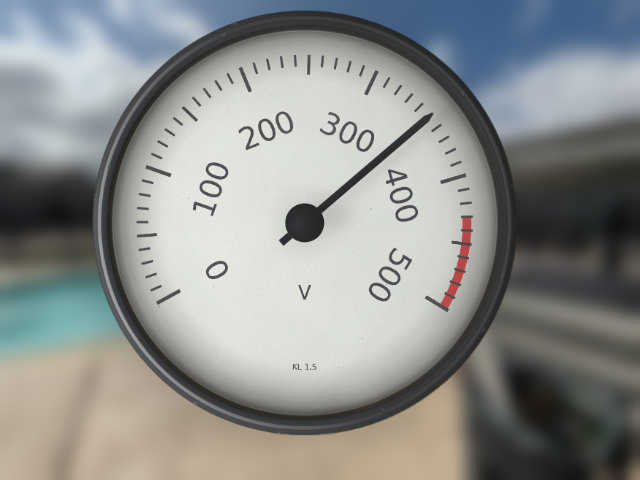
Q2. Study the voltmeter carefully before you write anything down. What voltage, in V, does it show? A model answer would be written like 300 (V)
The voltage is 350 (V)
